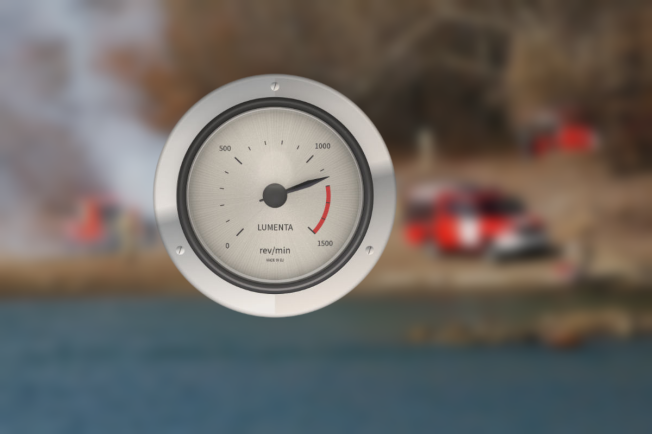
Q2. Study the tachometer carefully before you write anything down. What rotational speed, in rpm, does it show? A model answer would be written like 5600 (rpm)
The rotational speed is 1150 (rpm)
